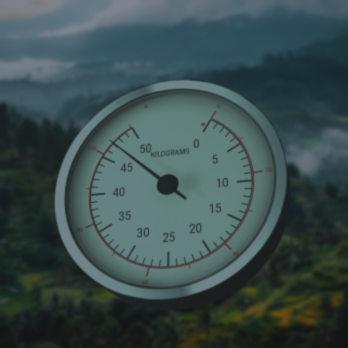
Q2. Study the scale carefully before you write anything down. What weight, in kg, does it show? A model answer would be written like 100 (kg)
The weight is 47 (kg)
